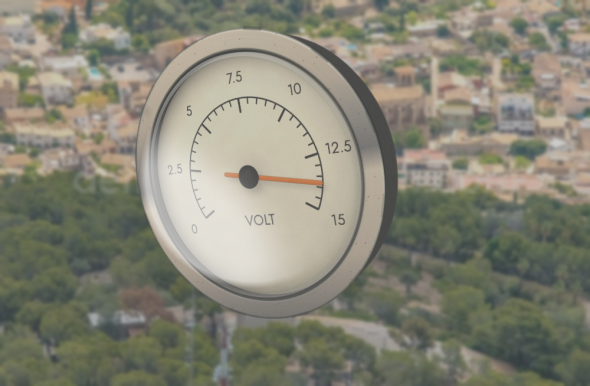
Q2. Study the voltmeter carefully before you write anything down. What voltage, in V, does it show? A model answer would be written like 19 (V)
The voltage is 13.75 (V)
